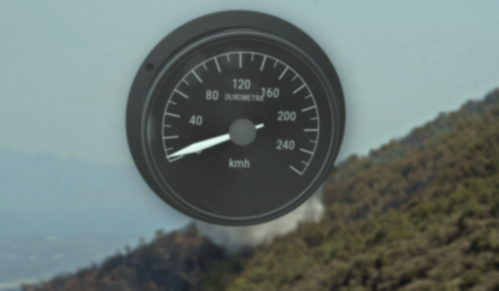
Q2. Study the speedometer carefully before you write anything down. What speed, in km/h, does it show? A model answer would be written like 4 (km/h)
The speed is 5 (km/h)
